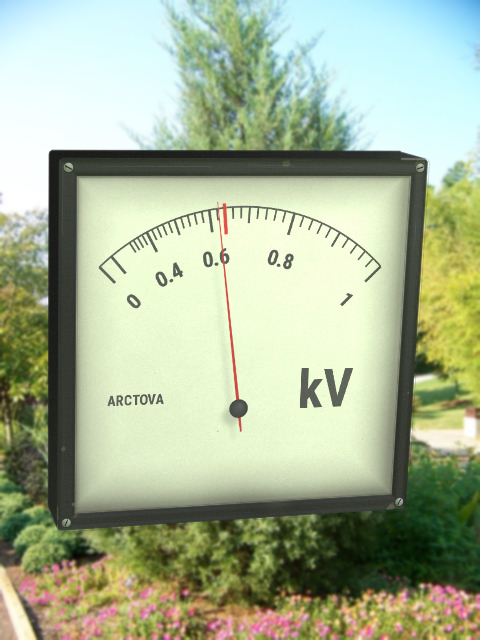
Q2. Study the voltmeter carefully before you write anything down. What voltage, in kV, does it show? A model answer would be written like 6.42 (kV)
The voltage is 0.62 (kV)
